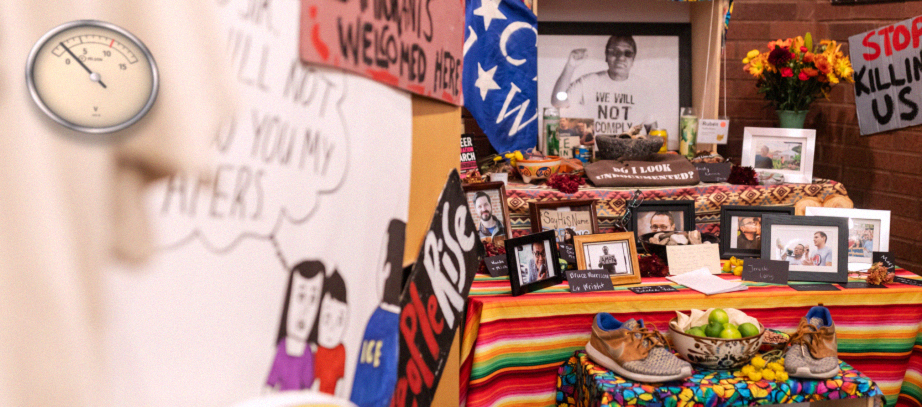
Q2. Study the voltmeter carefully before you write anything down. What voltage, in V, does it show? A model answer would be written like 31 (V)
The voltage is 2 (V)
